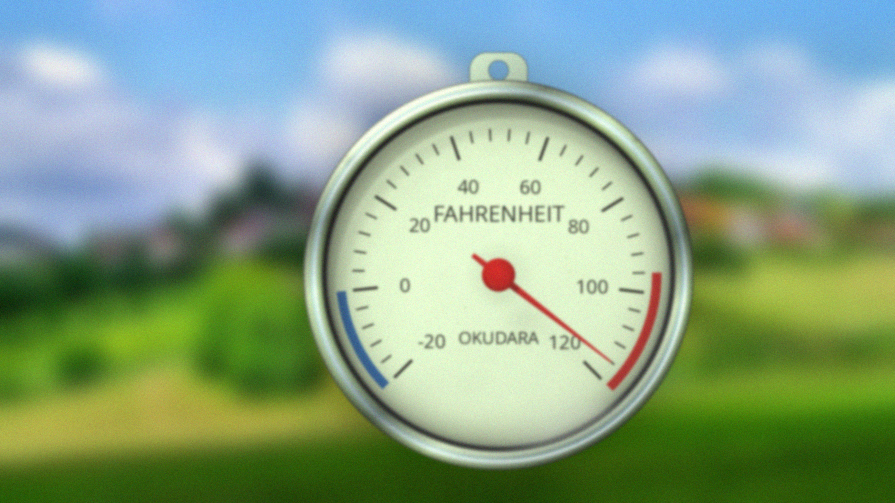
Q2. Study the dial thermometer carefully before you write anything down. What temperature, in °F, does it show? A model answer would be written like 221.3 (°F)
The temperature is 116 (°F)
